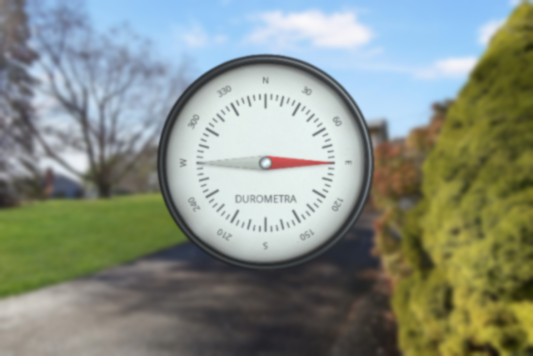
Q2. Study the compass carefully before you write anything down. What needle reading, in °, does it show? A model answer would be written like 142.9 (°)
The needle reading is 90 (°)
